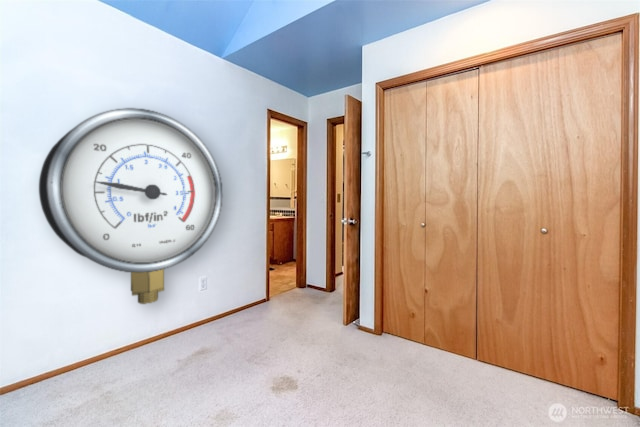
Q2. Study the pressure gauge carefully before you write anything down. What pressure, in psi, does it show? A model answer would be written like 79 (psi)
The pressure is 12.5 (psi)
